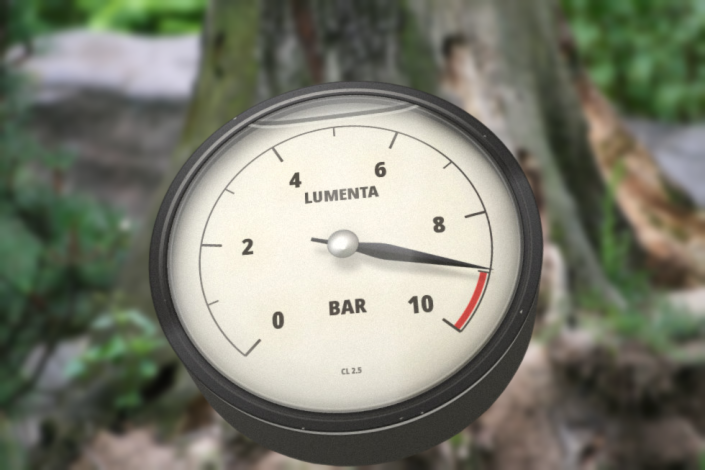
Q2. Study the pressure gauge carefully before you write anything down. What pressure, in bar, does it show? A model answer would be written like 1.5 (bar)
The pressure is 9 (bar)
